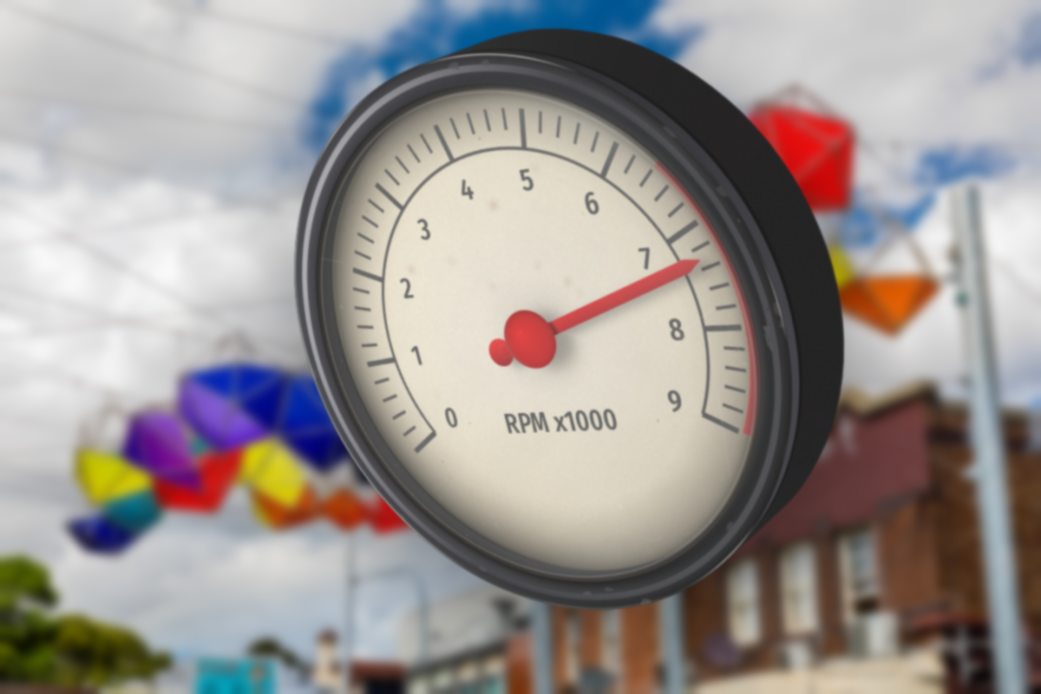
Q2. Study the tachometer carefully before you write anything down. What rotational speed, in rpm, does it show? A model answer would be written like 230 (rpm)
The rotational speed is 7300 (rpm)
